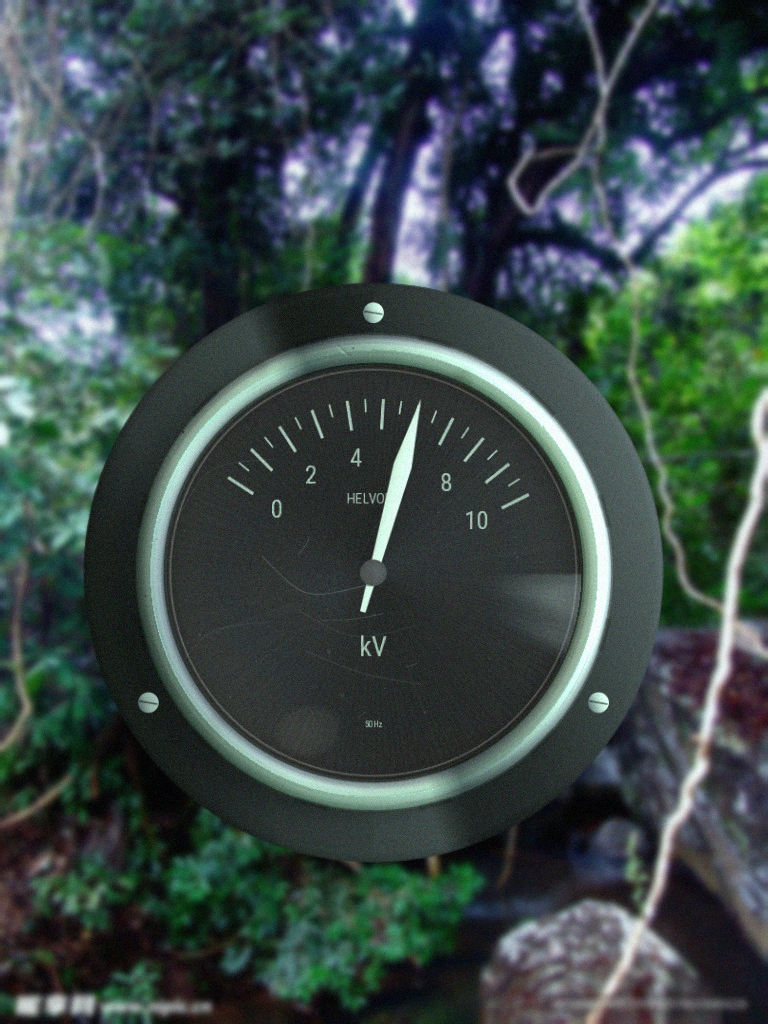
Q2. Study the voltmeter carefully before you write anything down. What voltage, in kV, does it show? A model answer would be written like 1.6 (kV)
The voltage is 6 (kV)
